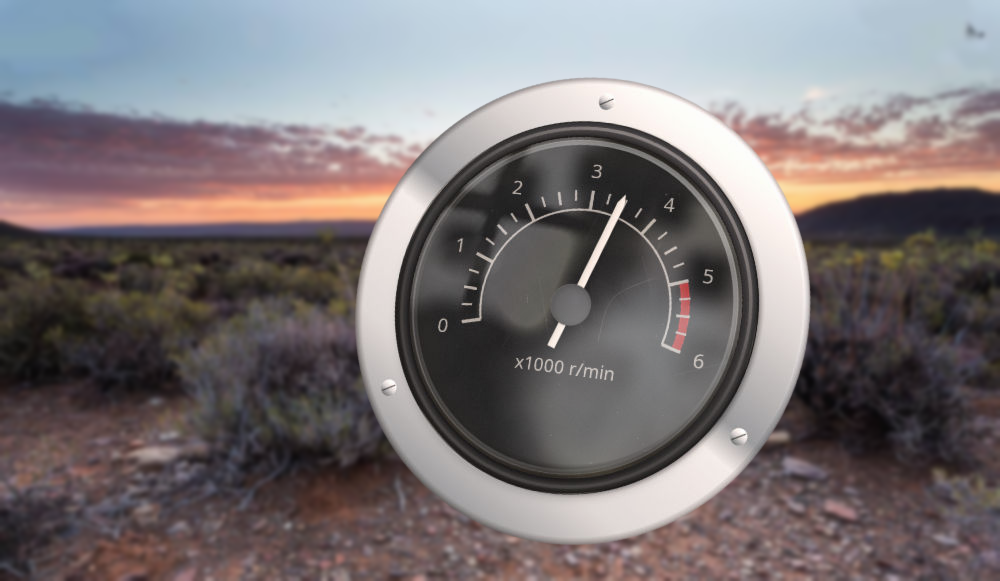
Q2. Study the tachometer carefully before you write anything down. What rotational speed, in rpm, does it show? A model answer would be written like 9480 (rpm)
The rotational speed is 3500 (rpm)
